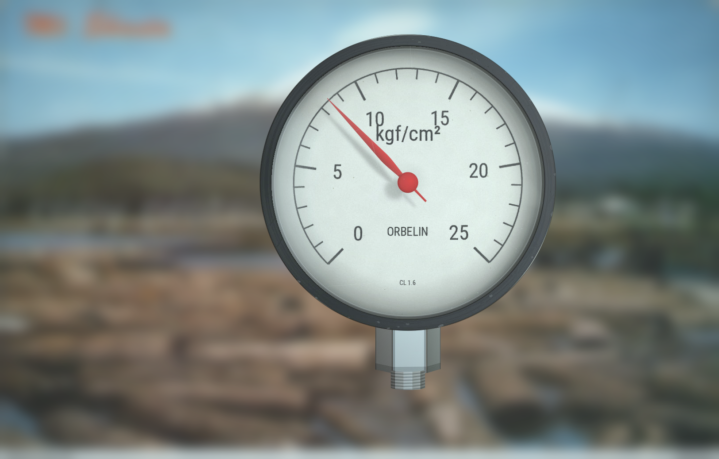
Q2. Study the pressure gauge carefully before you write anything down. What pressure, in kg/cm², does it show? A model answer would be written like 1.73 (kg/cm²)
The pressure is 8.5 (kg/cm²)
